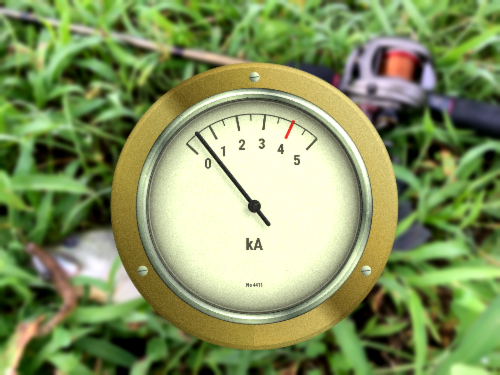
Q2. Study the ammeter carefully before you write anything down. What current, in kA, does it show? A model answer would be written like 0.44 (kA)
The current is 0.5 (kA)
